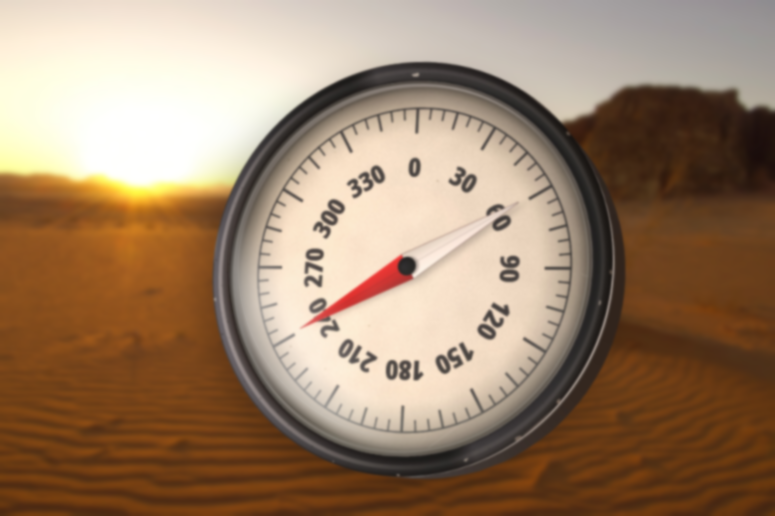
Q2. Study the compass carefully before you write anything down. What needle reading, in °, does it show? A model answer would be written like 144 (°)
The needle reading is 240 (°)
